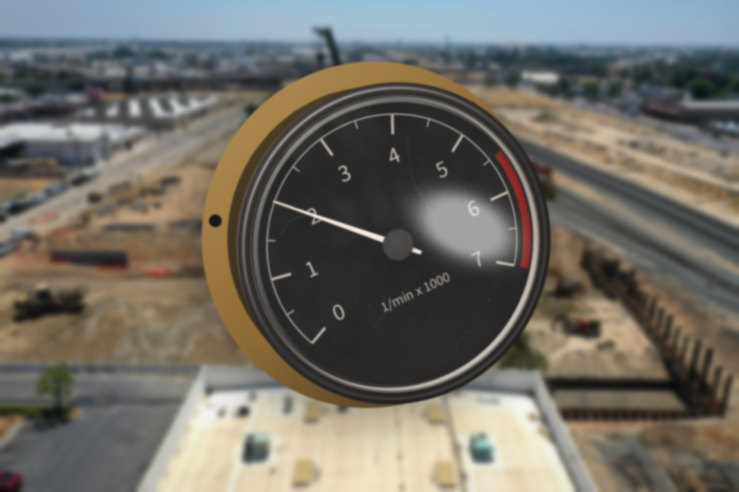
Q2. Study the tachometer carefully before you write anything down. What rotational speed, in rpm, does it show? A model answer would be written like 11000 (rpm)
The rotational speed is 2000 (rpm)
